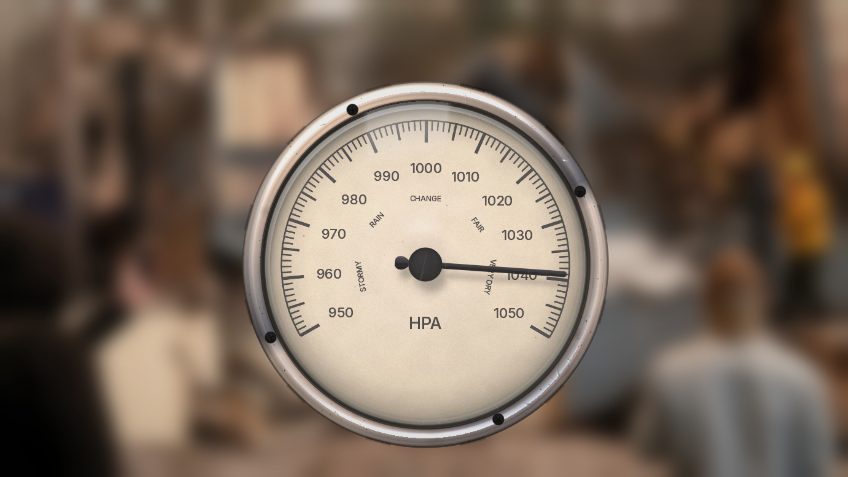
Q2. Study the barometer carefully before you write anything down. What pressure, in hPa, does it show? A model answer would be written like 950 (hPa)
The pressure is 1039 (hPa)
